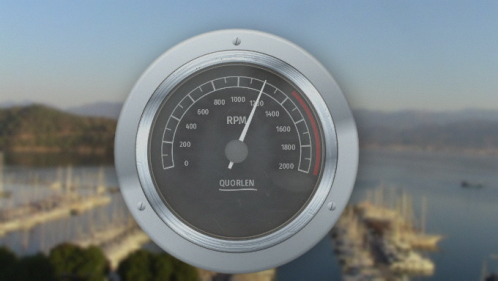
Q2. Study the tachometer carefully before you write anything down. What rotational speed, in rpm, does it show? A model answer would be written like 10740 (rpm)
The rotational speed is 1200 (rpm)
